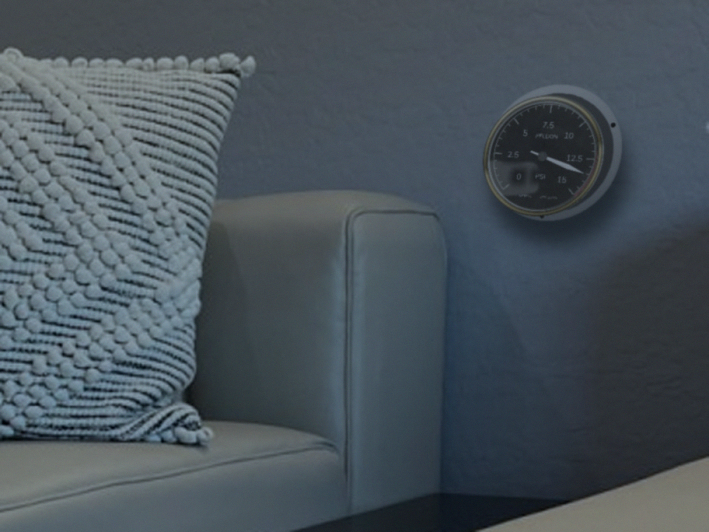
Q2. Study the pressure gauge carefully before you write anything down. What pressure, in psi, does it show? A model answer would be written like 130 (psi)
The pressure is 13.5 (psi)
